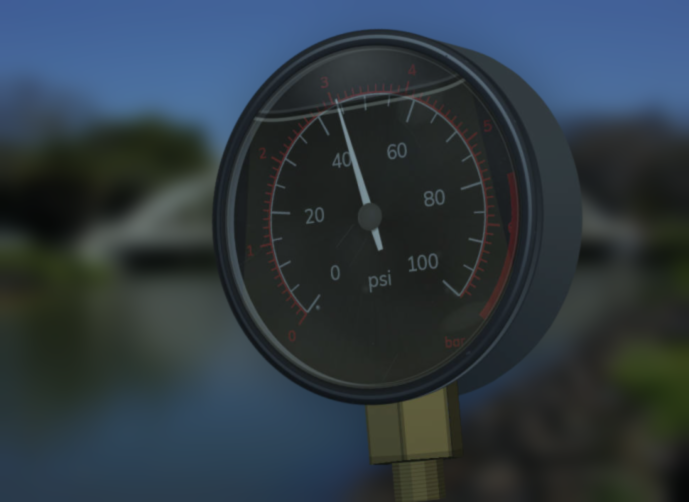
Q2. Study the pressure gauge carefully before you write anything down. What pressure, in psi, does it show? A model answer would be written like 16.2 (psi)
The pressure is 45 (psi)
